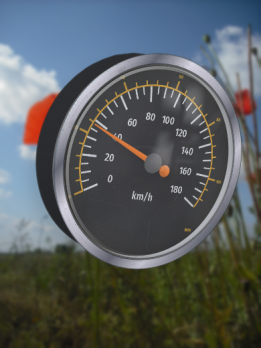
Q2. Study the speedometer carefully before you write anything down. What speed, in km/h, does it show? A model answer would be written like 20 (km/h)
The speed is 37.5 (km/h)
